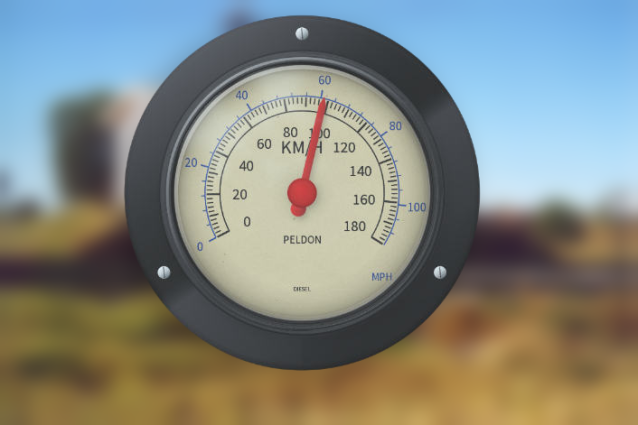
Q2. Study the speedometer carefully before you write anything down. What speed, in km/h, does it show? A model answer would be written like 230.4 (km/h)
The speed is 98 (km/h)
